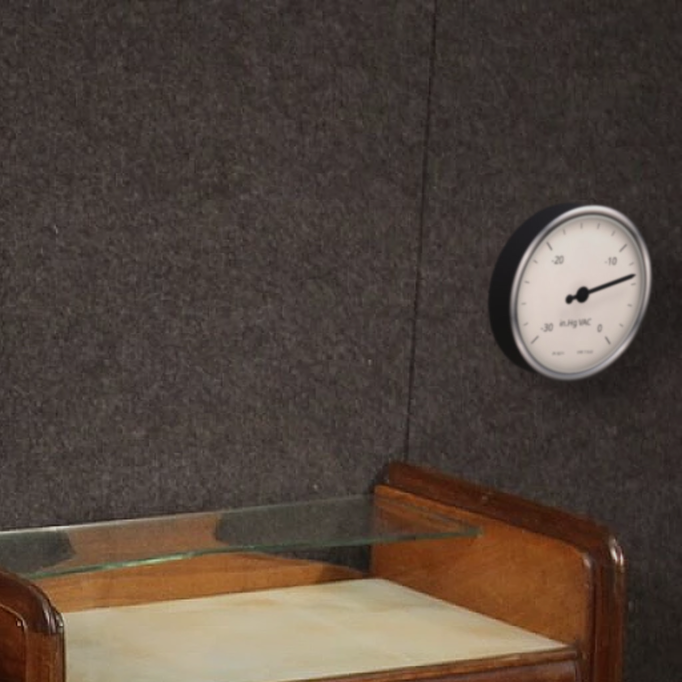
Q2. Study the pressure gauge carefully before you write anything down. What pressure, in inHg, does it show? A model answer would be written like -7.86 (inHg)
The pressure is -7 (inHg)
